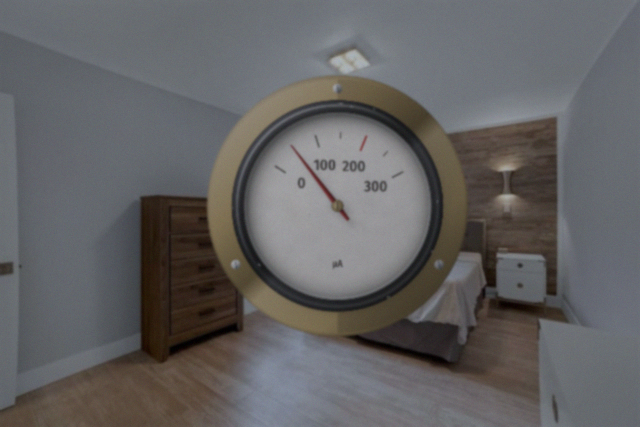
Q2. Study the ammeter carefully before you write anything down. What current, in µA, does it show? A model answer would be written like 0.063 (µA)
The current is 50 (µA)
